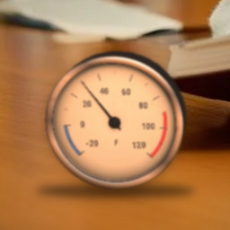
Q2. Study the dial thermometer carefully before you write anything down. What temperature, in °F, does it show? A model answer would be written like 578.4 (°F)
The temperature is 30 (°F)
